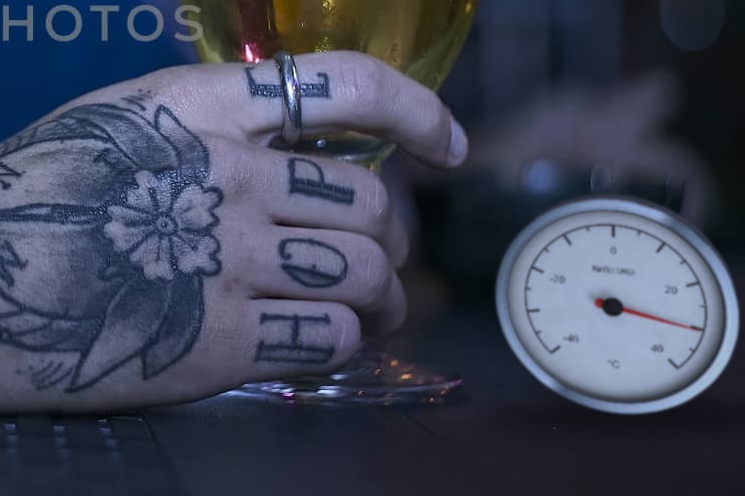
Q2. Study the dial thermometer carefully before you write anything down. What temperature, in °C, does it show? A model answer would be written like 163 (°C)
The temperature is 30 (°C)
